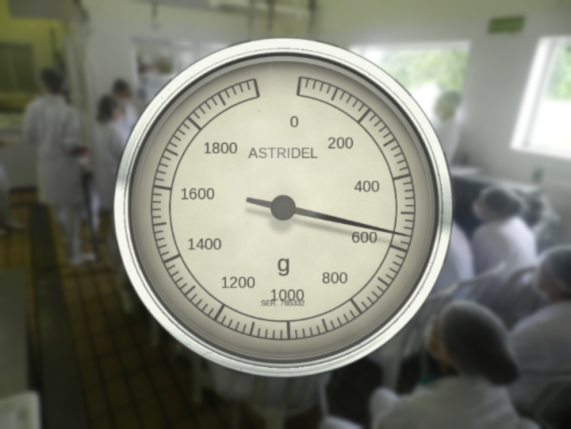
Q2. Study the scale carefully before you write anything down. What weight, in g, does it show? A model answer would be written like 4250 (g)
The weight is 560 (g)
